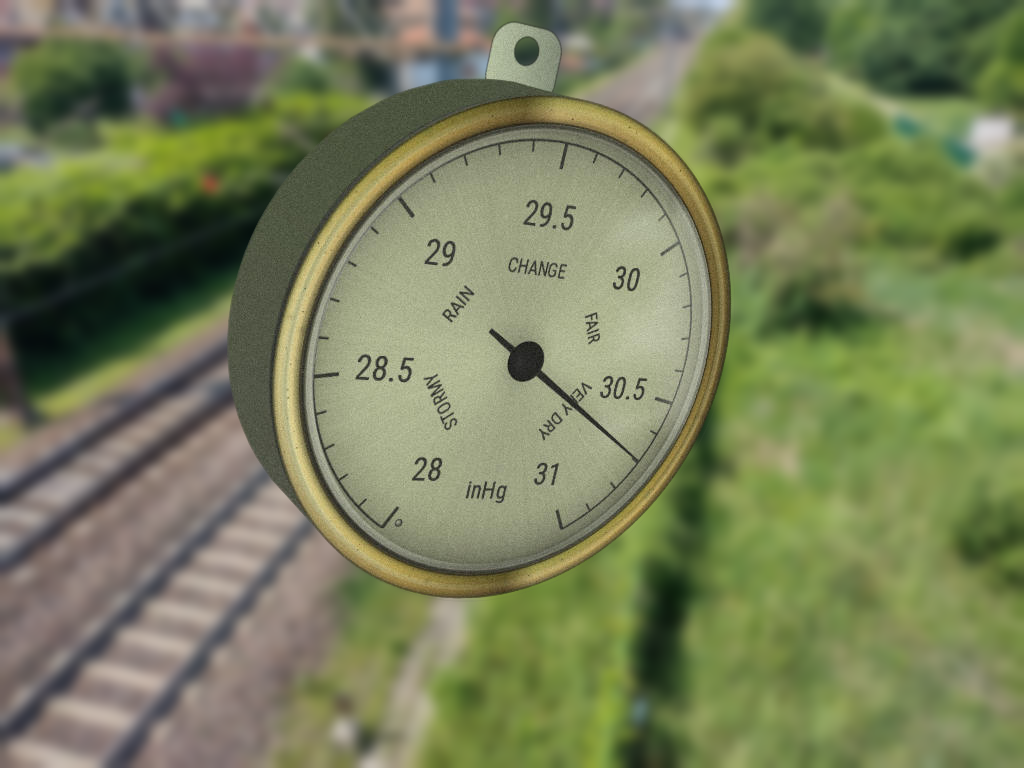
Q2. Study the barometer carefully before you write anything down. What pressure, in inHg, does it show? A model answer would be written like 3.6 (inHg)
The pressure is 30.7 (inHg)
